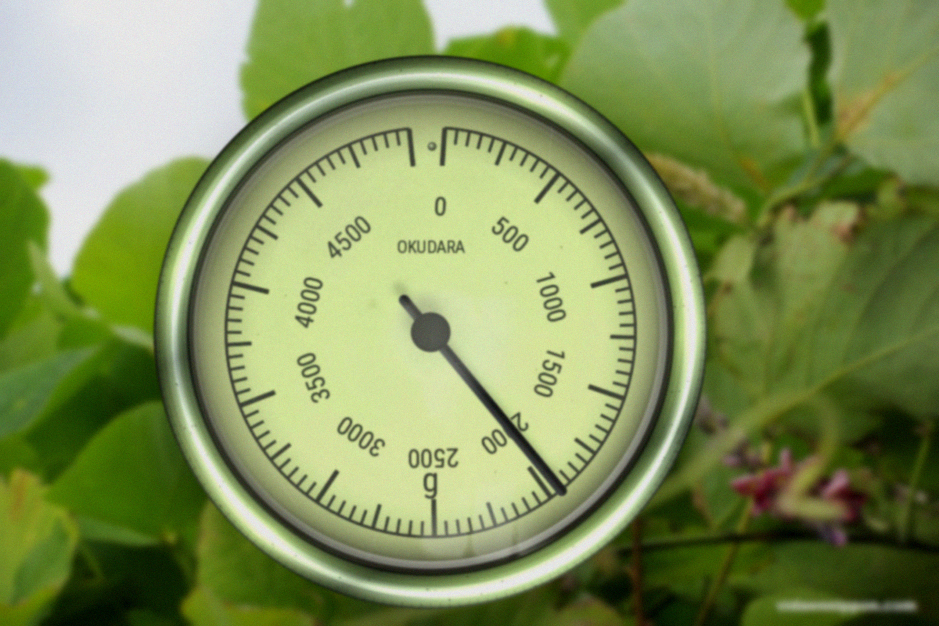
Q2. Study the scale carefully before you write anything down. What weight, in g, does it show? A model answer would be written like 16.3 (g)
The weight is 1950 (g)
